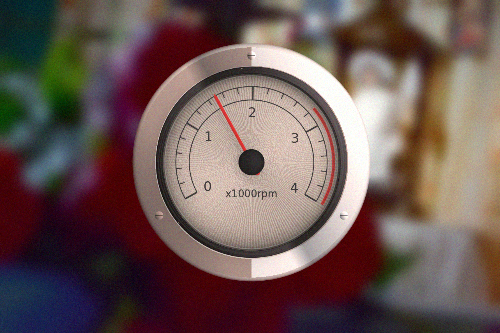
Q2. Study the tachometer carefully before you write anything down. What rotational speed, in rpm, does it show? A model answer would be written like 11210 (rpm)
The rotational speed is 1500 (rpm)
